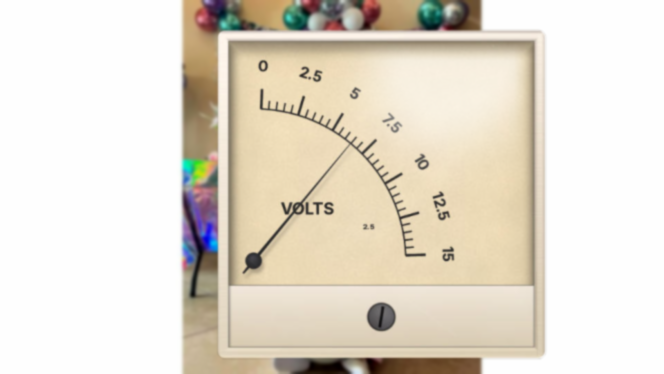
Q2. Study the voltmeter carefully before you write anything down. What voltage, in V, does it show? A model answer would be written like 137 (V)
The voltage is 6.5 (V)
